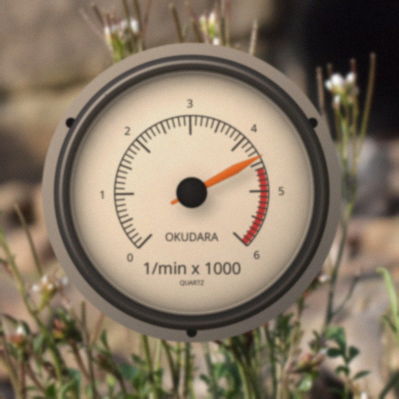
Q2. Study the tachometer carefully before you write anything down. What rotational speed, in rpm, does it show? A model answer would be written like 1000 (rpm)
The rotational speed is 4400 (rpm)
